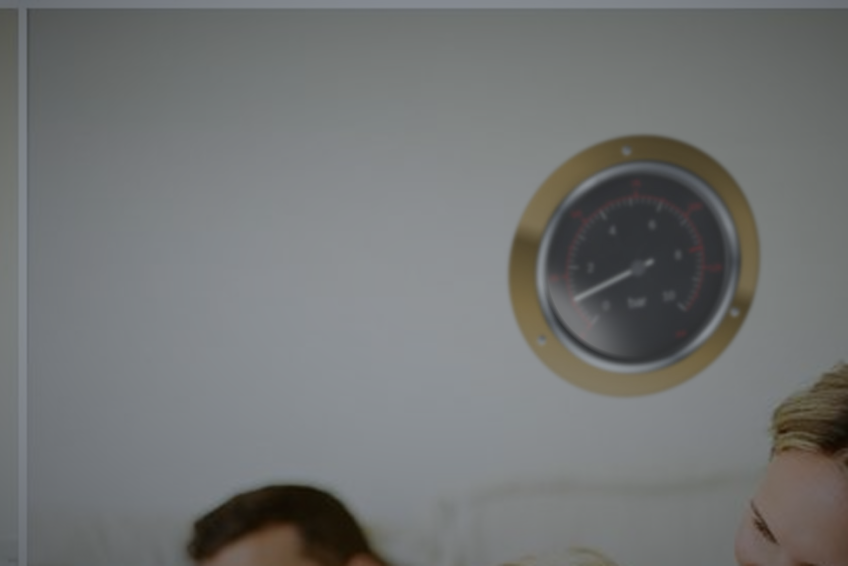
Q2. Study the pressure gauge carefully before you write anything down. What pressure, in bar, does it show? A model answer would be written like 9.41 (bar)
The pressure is 1 (bar)
